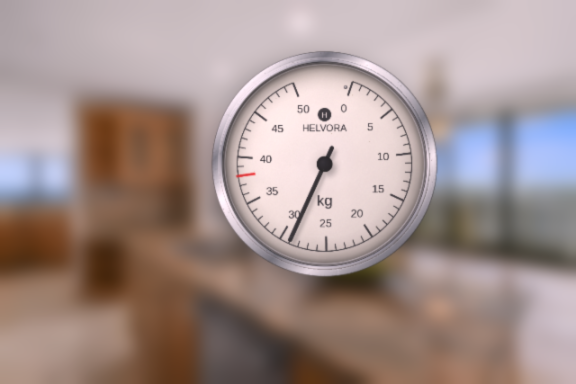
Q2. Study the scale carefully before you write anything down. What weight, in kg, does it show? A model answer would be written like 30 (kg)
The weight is 29 (kg)
